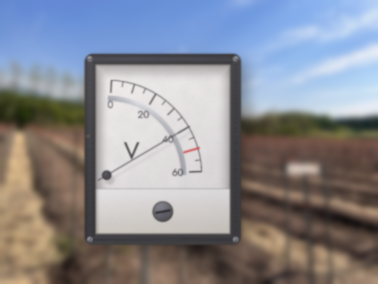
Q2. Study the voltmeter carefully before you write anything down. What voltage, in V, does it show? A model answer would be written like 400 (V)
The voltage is 40 (V)
